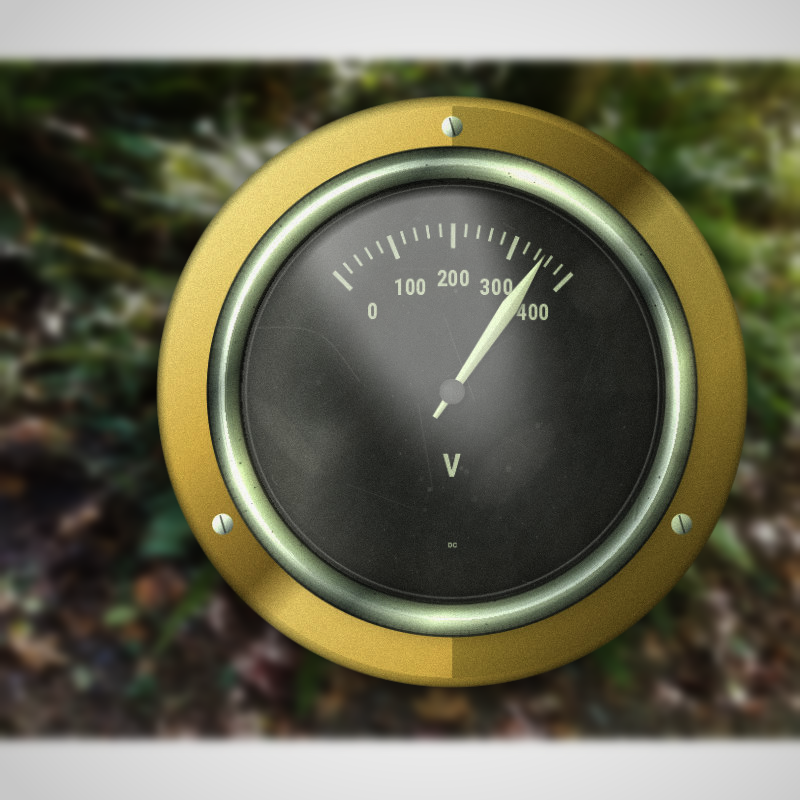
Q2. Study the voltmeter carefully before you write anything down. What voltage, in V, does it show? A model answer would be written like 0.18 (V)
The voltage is 350 (V)
